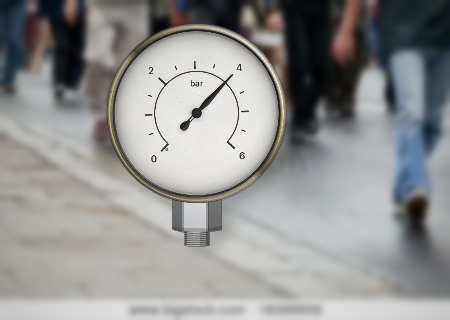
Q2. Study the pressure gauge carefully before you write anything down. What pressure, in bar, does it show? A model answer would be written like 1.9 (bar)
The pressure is 4 (bar)
